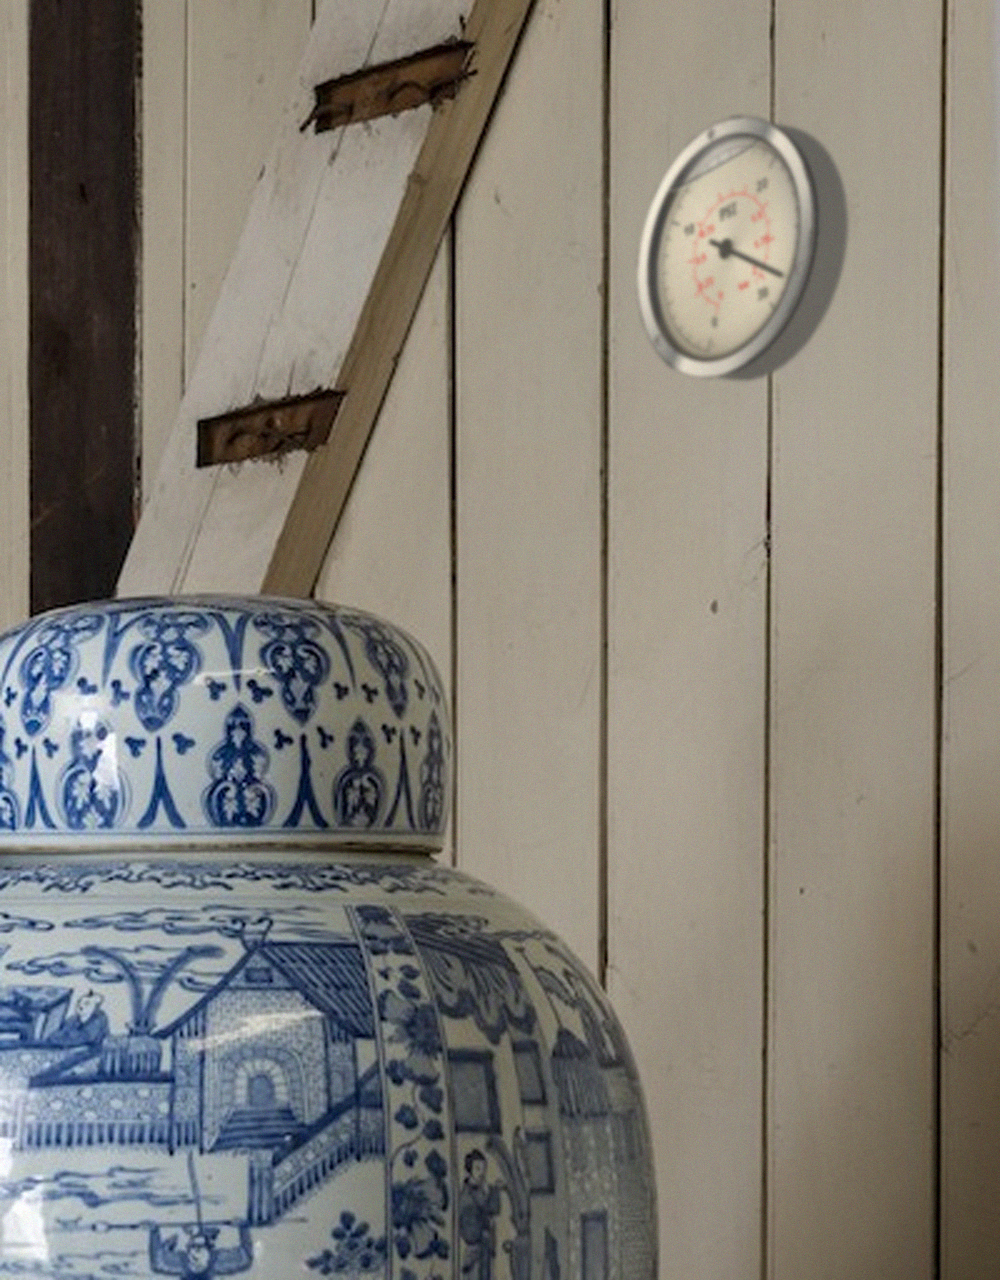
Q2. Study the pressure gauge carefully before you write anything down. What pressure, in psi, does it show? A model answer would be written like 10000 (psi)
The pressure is 28 (psi)
